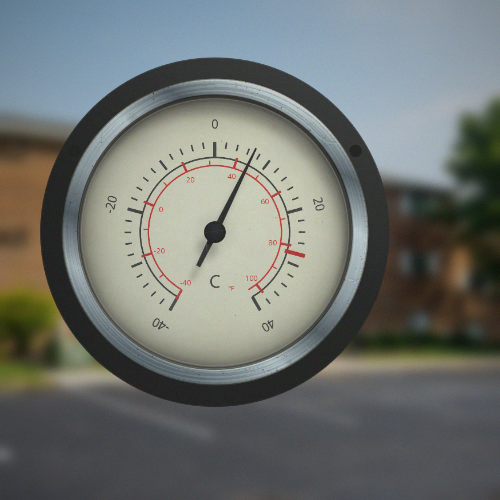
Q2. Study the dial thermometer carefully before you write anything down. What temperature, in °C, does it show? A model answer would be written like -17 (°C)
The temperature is 7 (°C)
